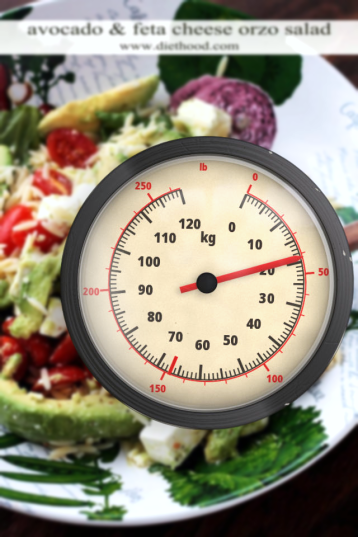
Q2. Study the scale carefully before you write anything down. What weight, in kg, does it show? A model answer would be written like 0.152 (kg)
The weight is 19 (kg)
